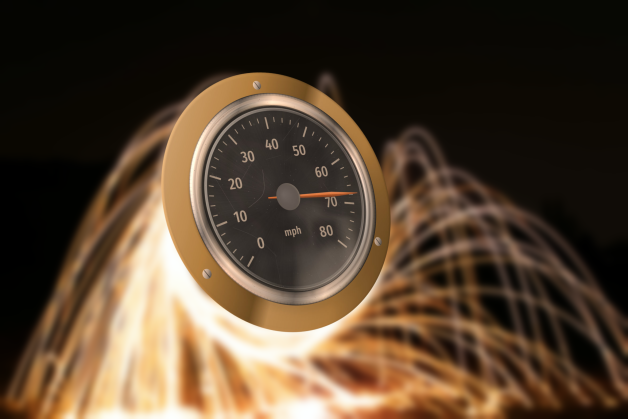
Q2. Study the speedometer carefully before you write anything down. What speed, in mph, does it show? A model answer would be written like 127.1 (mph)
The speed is 68 (mph)
